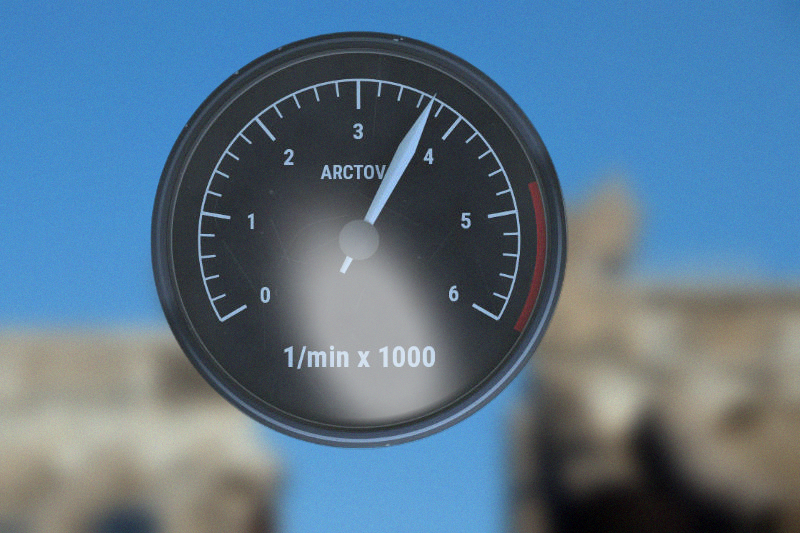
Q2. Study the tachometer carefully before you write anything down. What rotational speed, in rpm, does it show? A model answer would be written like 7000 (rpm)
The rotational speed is 3700 (rpm)
